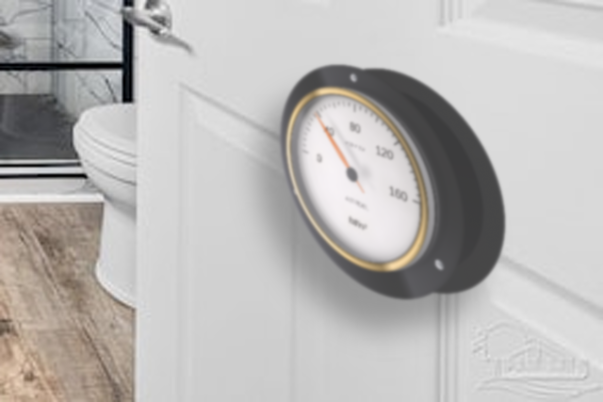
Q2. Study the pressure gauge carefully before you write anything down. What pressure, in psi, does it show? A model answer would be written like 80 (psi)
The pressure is 40 (psi)
